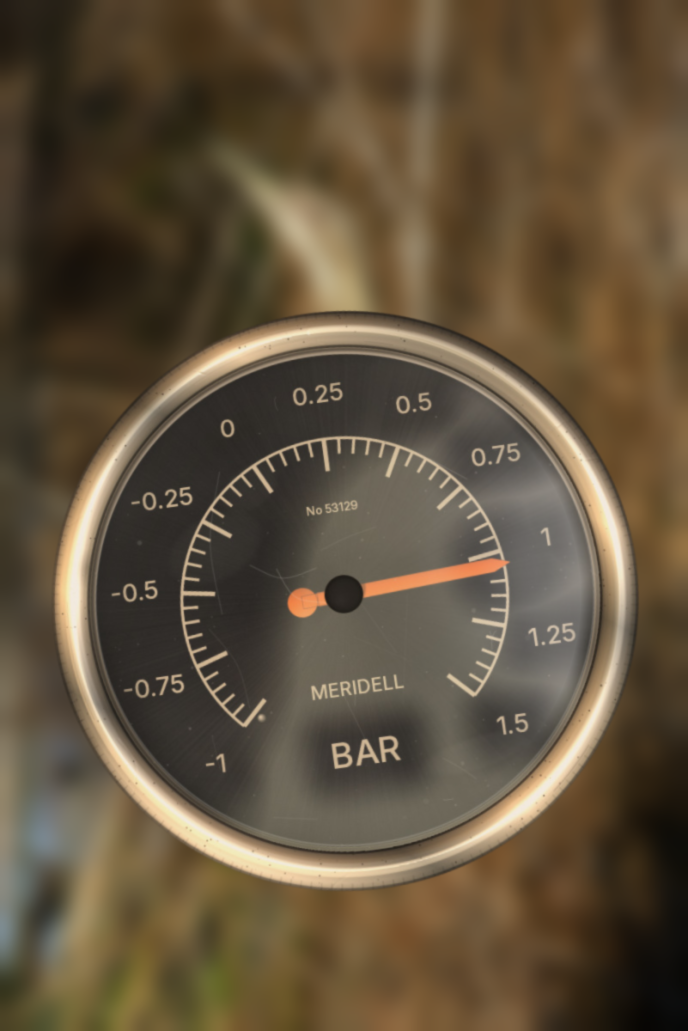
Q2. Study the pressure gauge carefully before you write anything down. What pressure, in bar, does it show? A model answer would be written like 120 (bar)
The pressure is 1.05 (bar)
